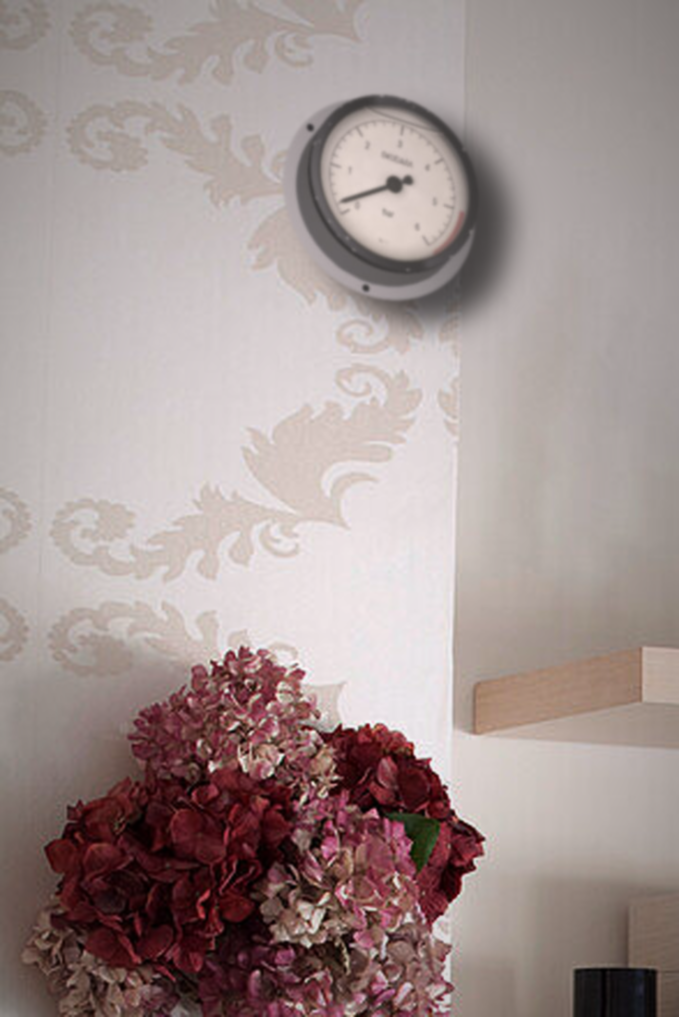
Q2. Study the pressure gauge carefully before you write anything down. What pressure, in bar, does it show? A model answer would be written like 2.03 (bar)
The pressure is 0.2 (bar)
